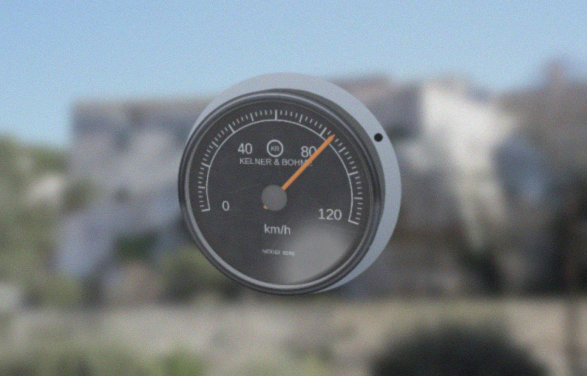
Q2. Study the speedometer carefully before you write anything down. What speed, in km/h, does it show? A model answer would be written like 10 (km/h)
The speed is 84 (km/h)
